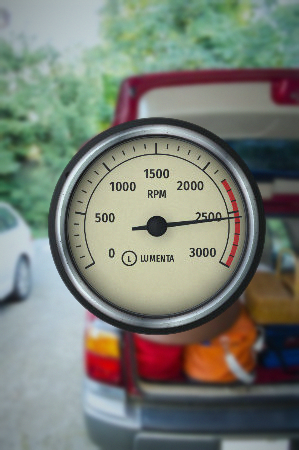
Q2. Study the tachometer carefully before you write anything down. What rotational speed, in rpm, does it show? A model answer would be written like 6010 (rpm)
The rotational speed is 2550 (rpm)
